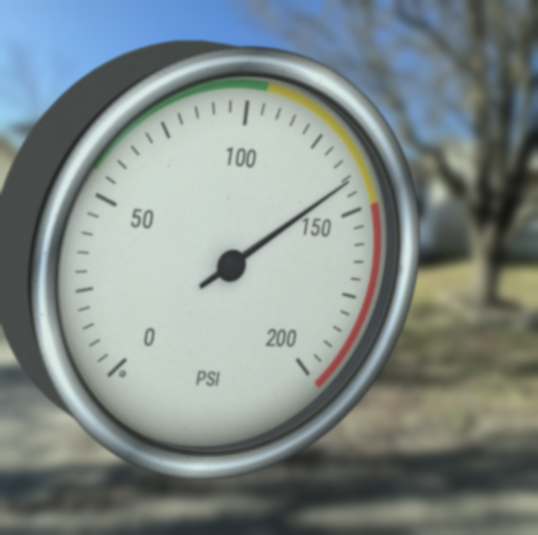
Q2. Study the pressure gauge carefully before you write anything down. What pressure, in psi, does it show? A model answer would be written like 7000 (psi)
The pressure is 140 (psi)
